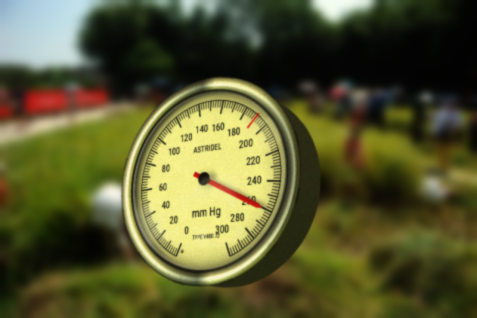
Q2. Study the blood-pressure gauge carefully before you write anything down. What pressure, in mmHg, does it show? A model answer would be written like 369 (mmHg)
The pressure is 260 (mmHg)
